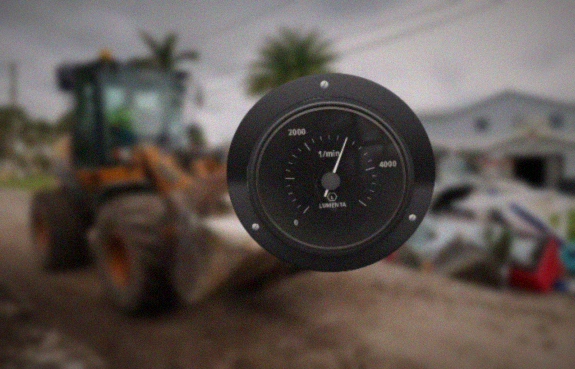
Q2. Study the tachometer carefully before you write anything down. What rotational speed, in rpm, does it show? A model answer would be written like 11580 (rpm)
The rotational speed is 3000 (rpm)
